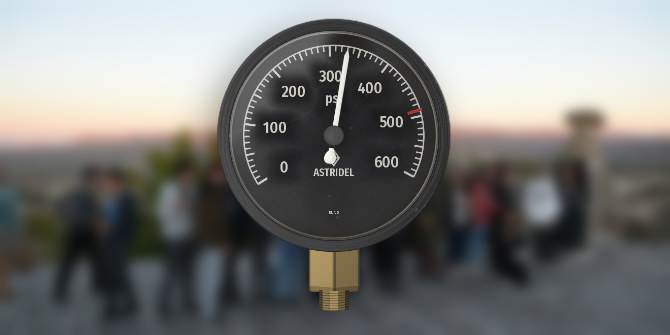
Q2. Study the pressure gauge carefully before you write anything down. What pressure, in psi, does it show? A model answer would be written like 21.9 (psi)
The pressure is 330 (psi)
